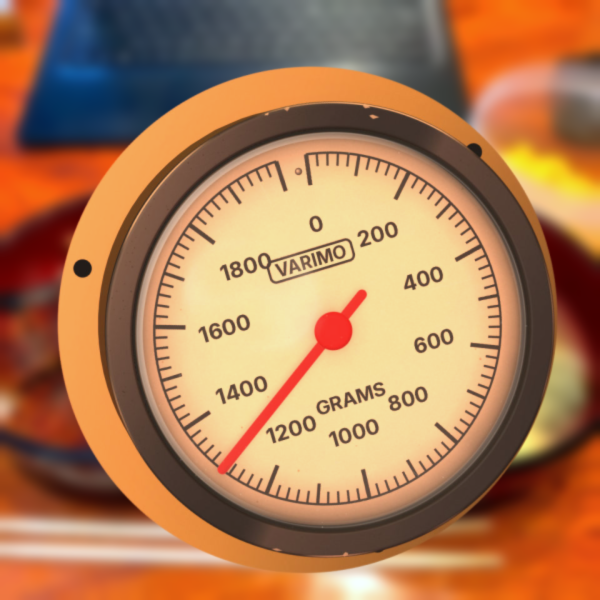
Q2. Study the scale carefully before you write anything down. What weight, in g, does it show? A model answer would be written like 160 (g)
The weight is 1300 (g)
